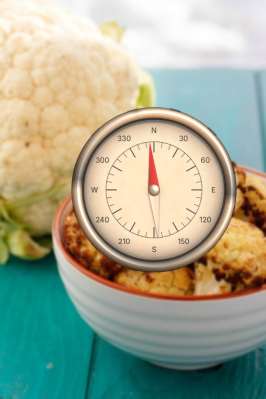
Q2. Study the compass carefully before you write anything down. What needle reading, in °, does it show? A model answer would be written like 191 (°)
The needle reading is 355 (°)
